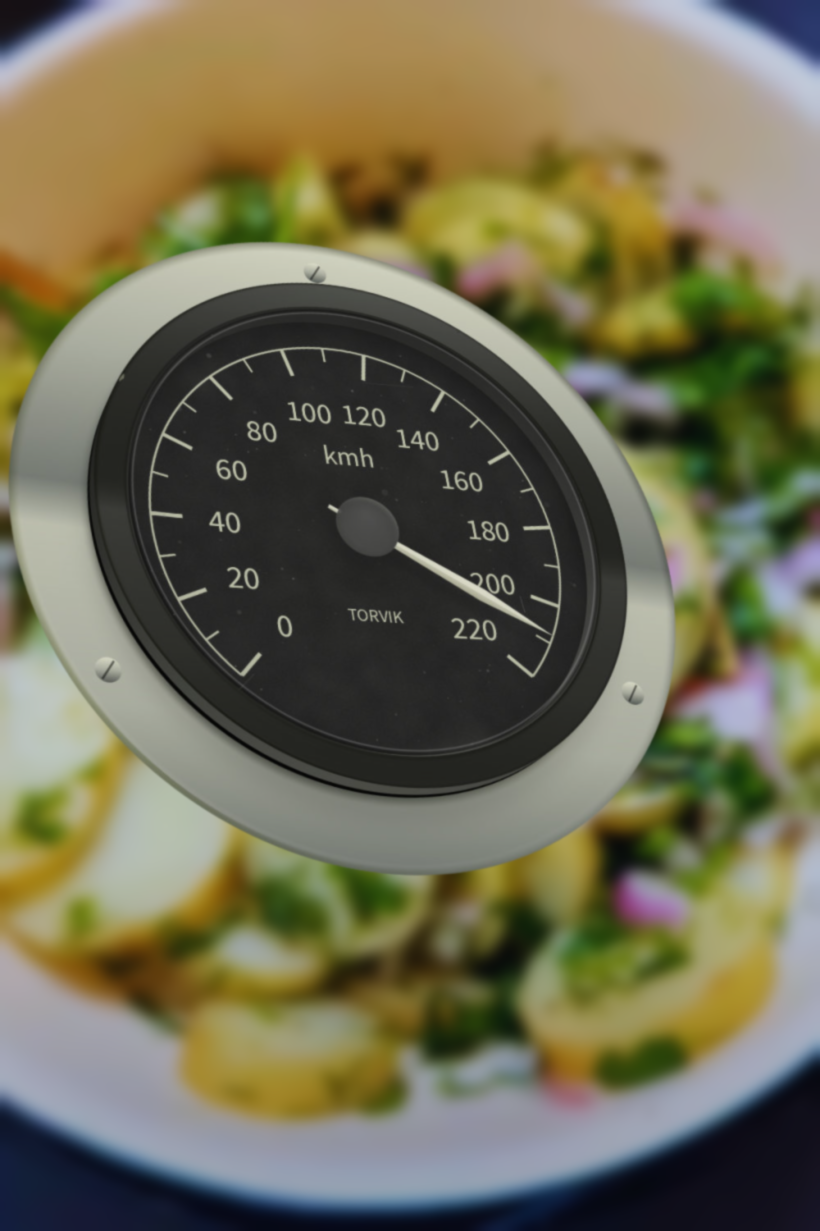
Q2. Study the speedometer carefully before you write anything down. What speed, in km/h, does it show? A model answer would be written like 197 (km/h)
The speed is 210 (km/h)
